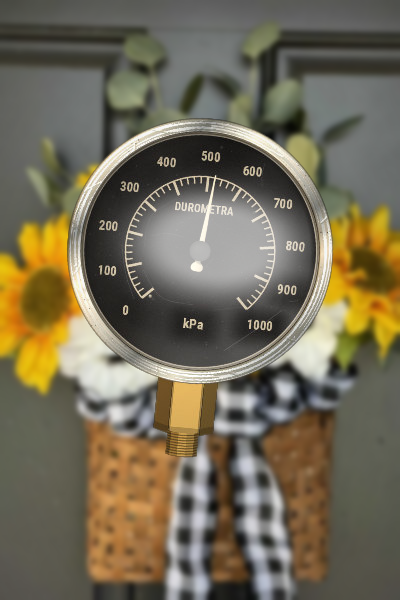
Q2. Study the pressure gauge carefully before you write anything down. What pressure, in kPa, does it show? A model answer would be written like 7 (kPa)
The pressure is 520 (kPa)
